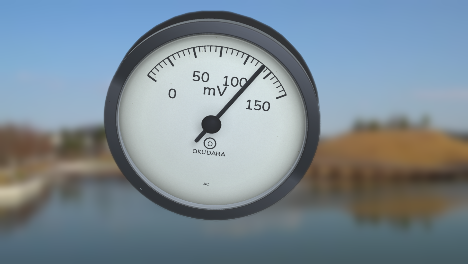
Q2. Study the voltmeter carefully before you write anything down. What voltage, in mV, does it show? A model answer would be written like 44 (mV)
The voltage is 115 (mV)
